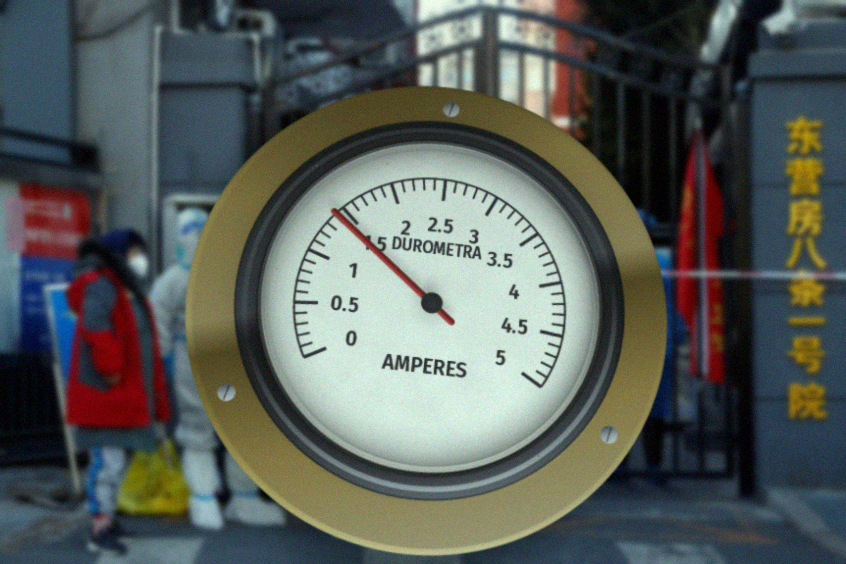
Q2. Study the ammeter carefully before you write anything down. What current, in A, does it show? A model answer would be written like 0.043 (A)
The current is 1.4 (A)
